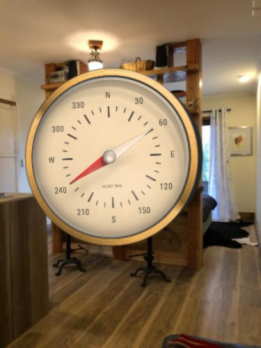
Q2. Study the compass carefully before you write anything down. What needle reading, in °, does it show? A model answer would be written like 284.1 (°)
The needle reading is 240 (°)
